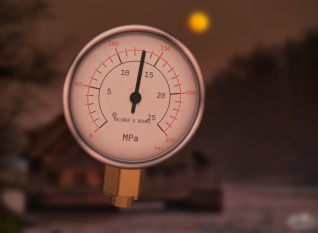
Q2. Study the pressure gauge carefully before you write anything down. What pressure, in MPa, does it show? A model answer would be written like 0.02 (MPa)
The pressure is 13 (MPa)
